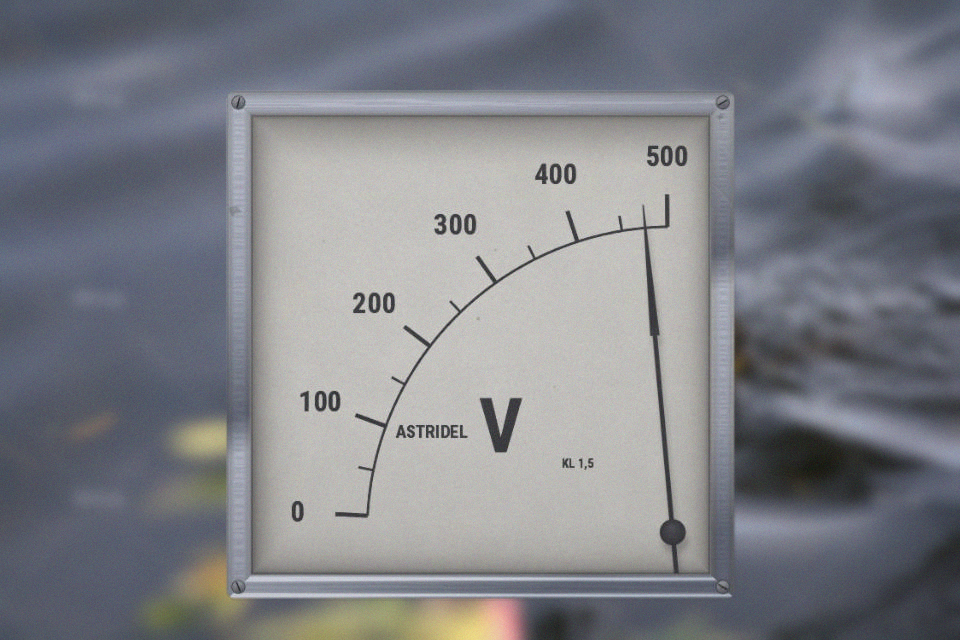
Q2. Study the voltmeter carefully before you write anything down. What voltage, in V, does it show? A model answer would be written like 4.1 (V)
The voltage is 475 (V)
